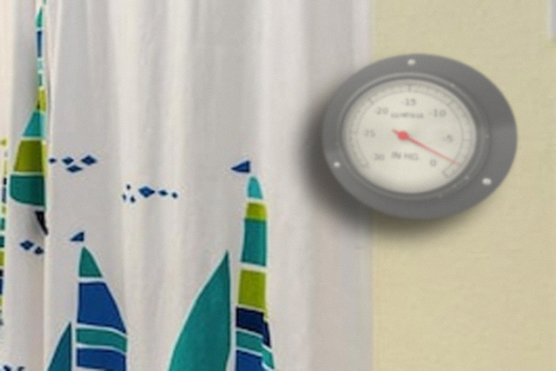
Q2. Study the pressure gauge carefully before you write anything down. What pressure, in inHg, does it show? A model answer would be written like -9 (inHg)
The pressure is -2 (inHg)
